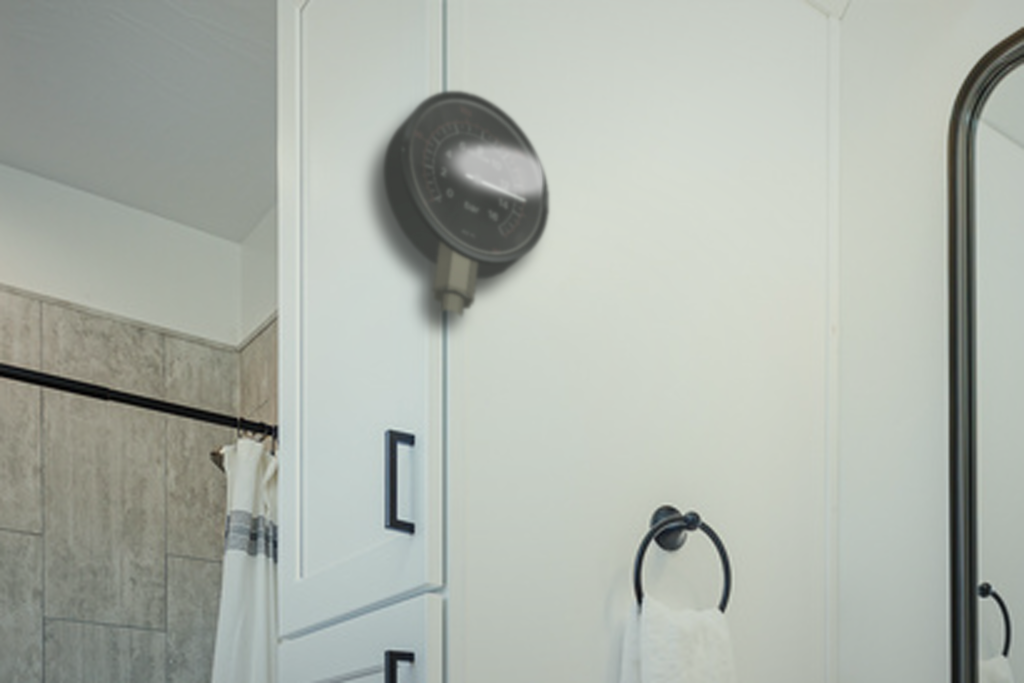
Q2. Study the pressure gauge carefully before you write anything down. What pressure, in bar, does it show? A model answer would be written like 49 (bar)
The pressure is 13 (bar)
